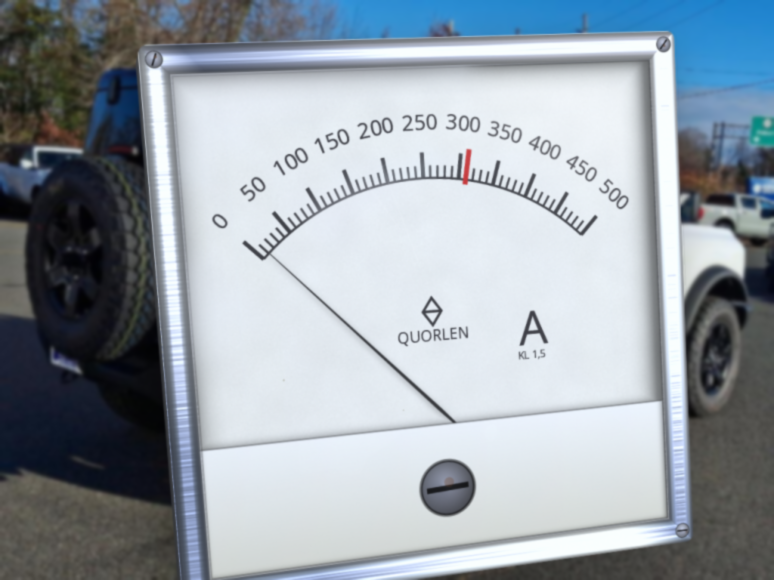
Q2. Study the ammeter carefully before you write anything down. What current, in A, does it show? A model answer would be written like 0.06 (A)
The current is 10 (A)
